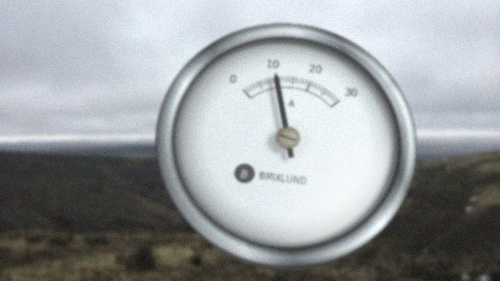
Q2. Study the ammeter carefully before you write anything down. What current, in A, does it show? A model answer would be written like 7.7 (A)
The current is 10 (A)
